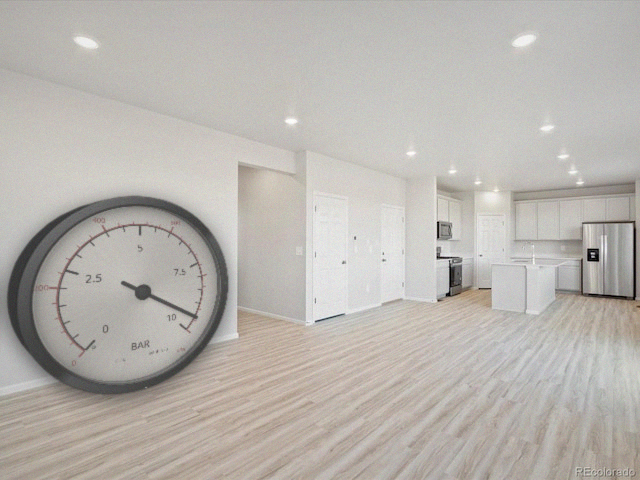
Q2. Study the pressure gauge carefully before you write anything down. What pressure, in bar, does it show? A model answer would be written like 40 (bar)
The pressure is 9.5 (bar)
